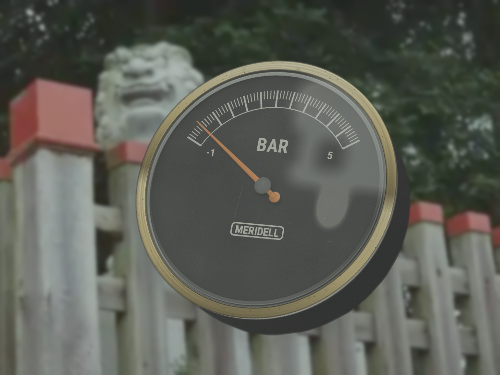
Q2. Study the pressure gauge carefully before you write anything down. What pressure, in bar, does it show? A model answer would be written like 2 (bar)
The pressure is -0.5 (bar)
